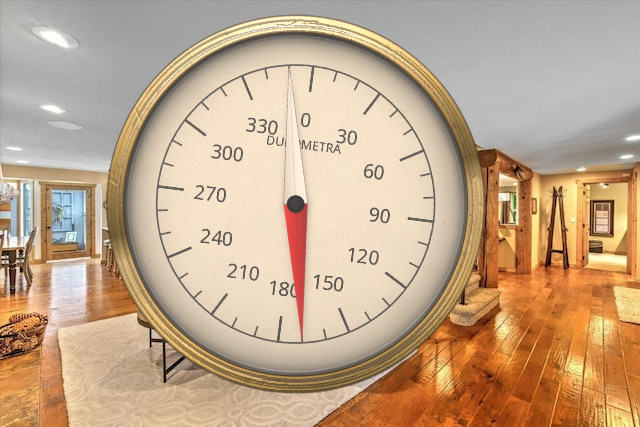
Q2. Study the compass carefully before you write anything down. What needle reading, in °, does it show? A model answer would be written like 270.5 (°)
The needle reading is 170 (°)
